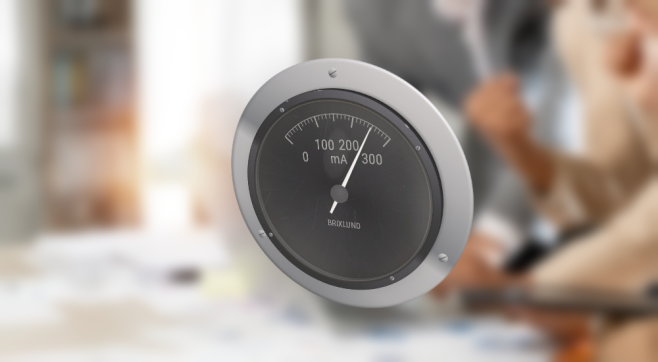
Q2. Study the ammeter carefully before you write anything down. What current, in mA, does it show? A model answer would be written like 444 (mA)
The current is 250 (mA)
